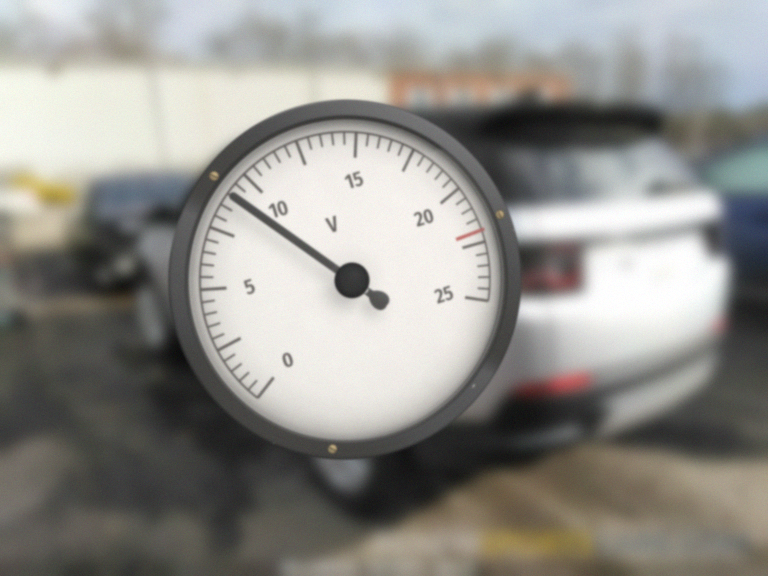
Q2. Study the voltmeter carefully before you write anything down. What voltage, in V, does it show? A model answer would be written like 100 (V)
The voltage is 9 (V)
